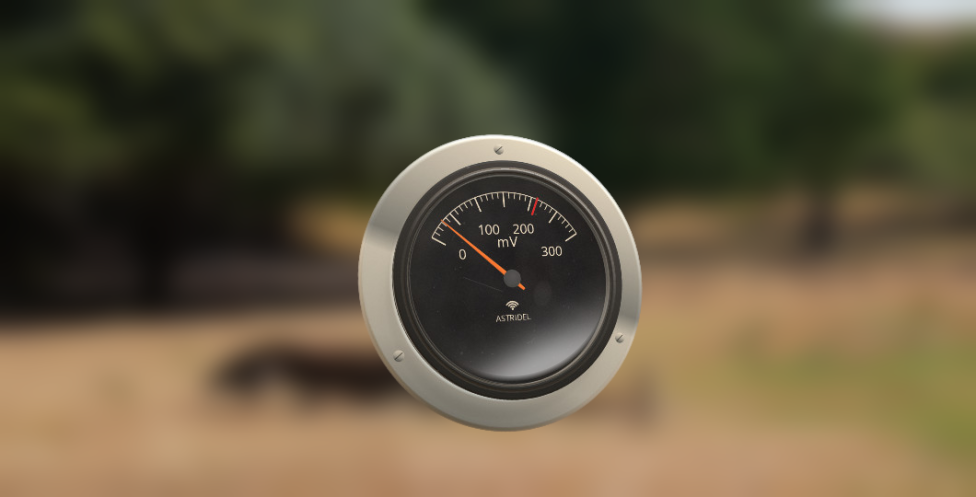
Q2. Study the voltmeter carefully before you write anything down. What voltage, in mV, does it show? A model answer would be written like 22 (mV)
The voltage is 30 (mV)
